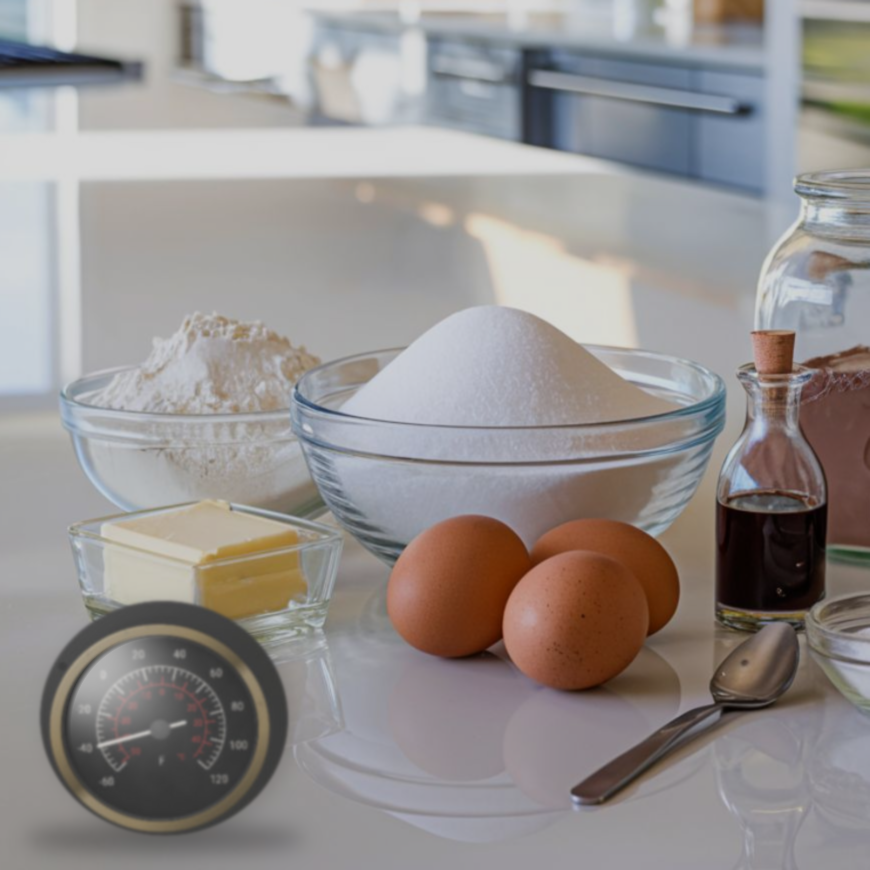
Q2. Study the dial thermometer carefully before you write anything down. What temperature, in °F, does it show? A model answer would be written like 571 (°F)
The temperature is -40 (°F)
